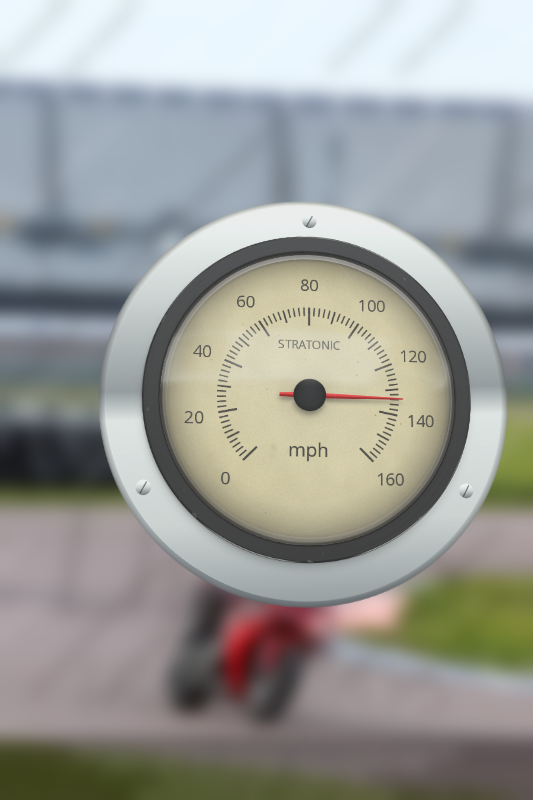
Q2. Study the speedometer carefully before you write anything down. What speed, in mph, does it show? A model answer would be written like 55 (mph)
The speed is 134 (mph)
